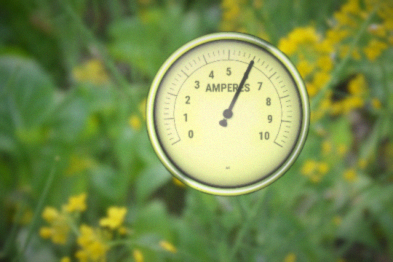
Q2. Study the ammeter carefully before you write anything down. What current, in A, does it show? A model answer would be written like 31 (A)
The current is 6 (A)
